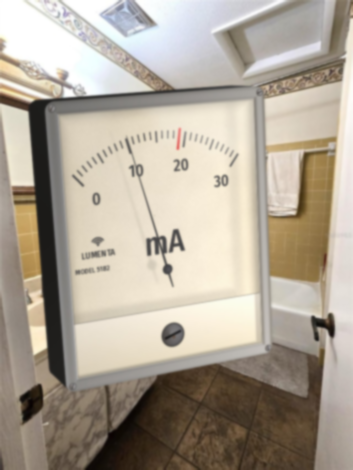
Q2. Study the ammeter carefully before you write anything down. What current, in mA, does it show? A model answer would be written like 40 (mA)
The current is 10 (mA)
